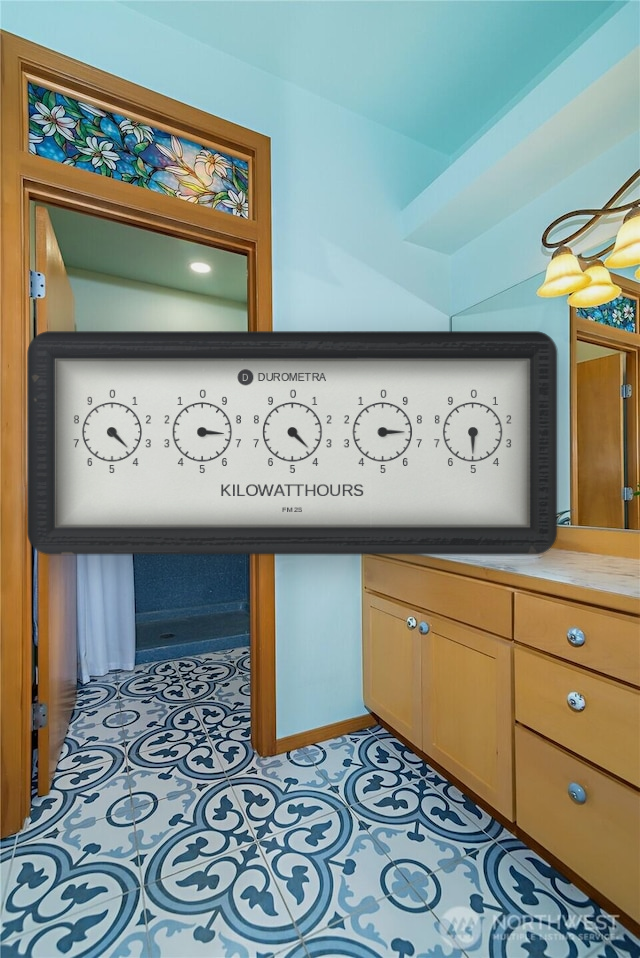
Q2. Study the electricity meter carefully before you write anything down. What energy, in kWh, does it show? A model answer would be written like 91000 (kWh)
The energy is 37375 (kWh)
